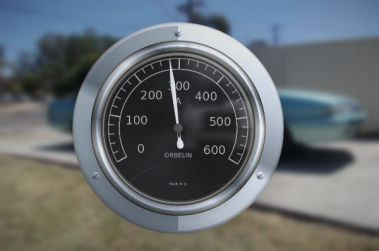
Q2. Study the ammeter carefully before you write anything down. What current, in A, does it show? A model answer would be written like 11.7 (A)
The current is 280 (A)
